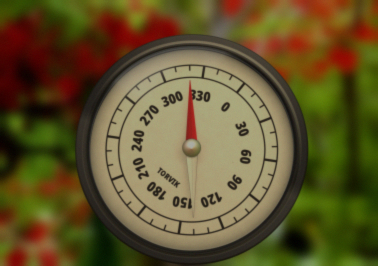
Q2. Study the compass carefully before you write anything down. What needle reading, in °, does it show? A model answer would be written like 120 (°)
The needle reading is 320 (°)
